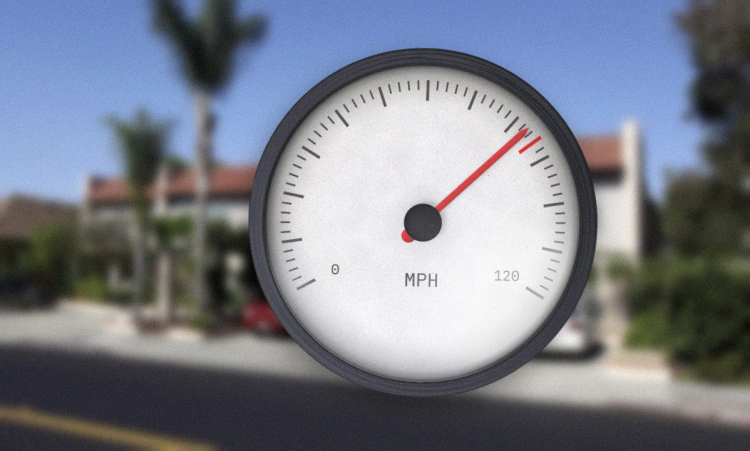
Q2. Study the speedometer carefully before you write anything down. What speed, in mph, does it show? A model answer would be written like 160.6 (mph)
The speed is 83 (mph)
